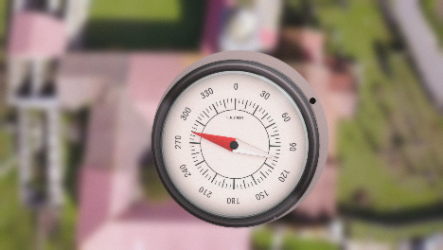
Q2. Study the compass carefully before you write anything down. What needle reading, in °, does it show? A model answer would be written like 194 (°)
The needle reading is 285 (°)
